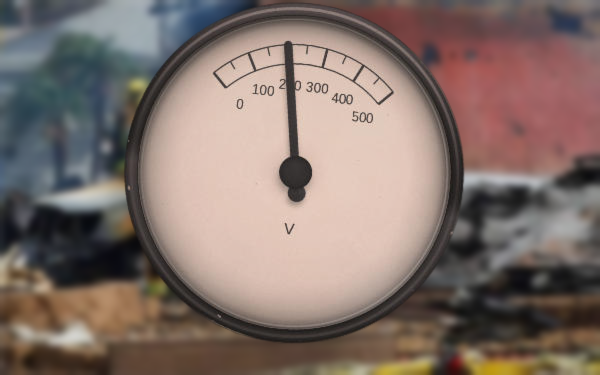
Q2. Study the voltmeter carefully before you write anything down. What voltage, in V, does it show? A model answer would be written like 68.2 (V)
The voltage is 200 (V)
